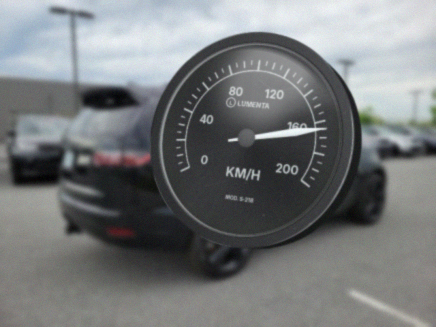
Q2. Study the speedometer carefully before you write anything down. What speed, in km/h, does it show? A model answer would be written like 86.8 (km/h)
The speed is 165 (km/h)
